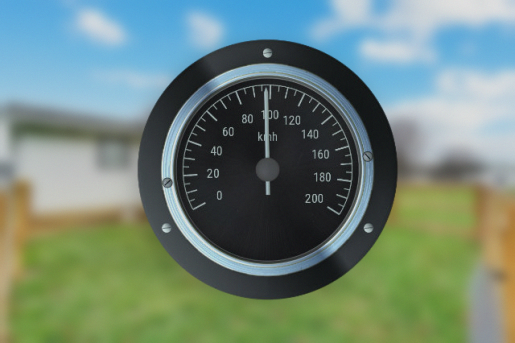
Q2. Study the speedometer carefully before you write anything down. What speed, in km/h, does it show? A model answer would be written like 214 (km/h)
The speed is 97.5 (km/h)
